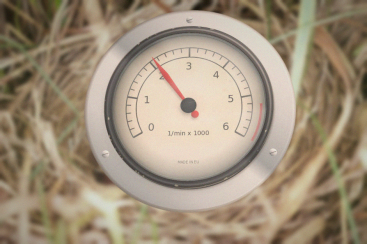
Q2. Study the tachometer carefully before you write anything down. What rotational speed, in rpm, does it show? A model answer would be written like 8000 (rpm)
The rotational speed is 2100 (rpm)
